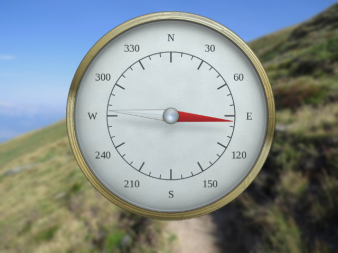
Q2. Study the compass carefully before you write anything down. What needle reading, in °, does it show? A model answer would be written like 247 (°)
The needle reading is 95 (°)
